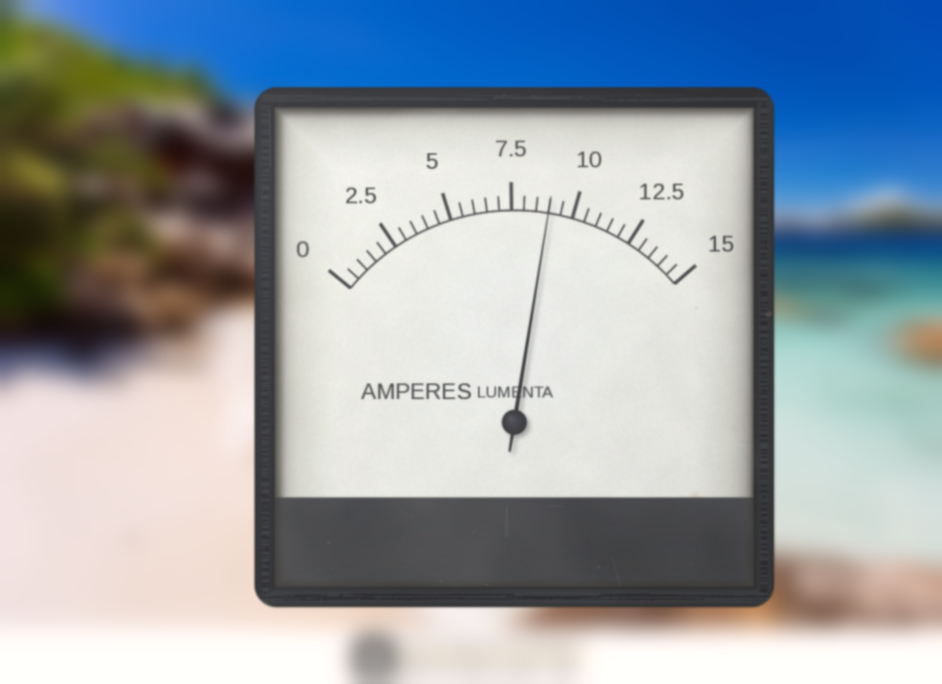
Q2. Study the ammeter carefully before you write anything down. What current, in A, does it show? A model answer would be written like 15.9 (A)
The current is 9 (A)
